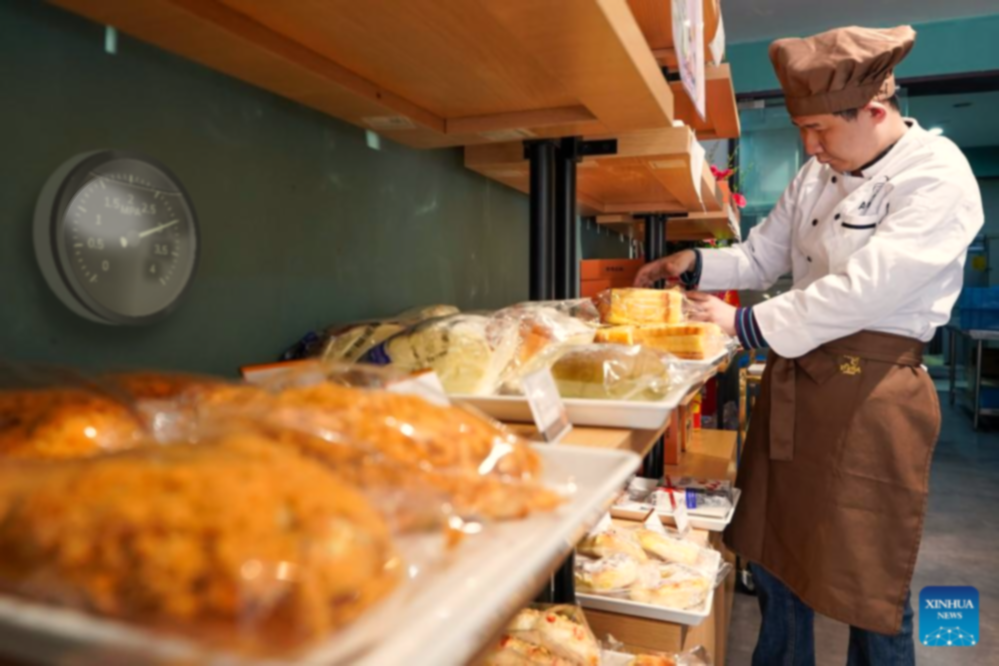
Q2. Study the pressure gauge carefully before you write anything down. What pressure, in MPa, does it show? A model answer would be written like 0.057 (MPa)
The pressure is 3 (MPa)
